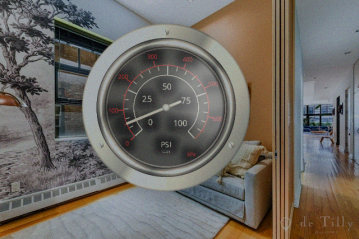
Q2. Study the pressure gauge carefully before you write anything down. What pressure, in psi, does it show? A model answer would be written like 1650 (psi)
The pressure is 7.5 (psi)
